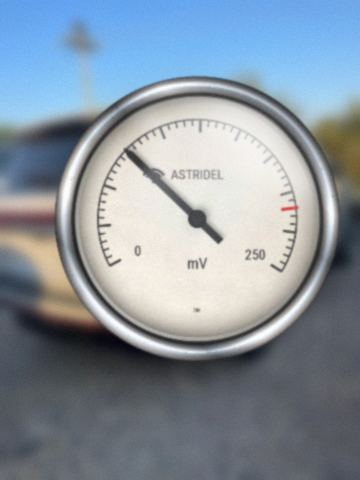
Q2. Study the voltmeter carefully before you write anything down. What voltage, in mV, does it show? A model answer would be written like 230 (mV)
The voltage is 75 (mV)
